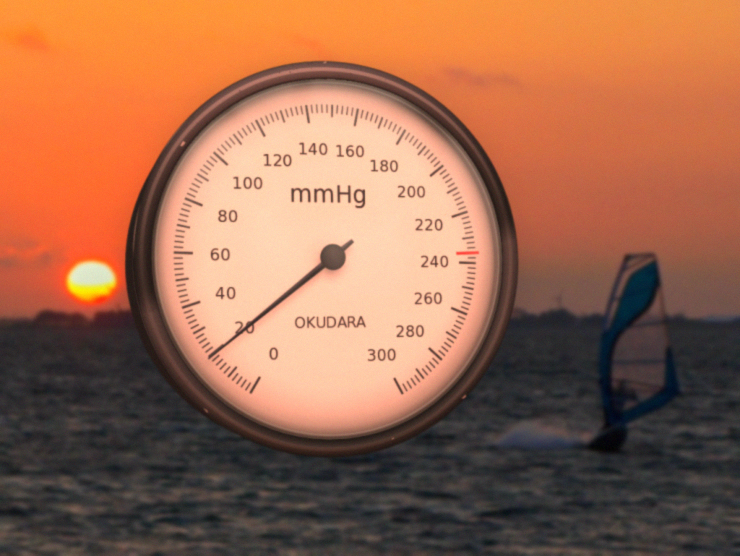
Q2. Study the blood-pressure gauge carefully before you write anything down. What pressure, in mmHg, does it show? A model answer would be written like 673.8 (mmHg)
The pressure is 20 (mmHg)
